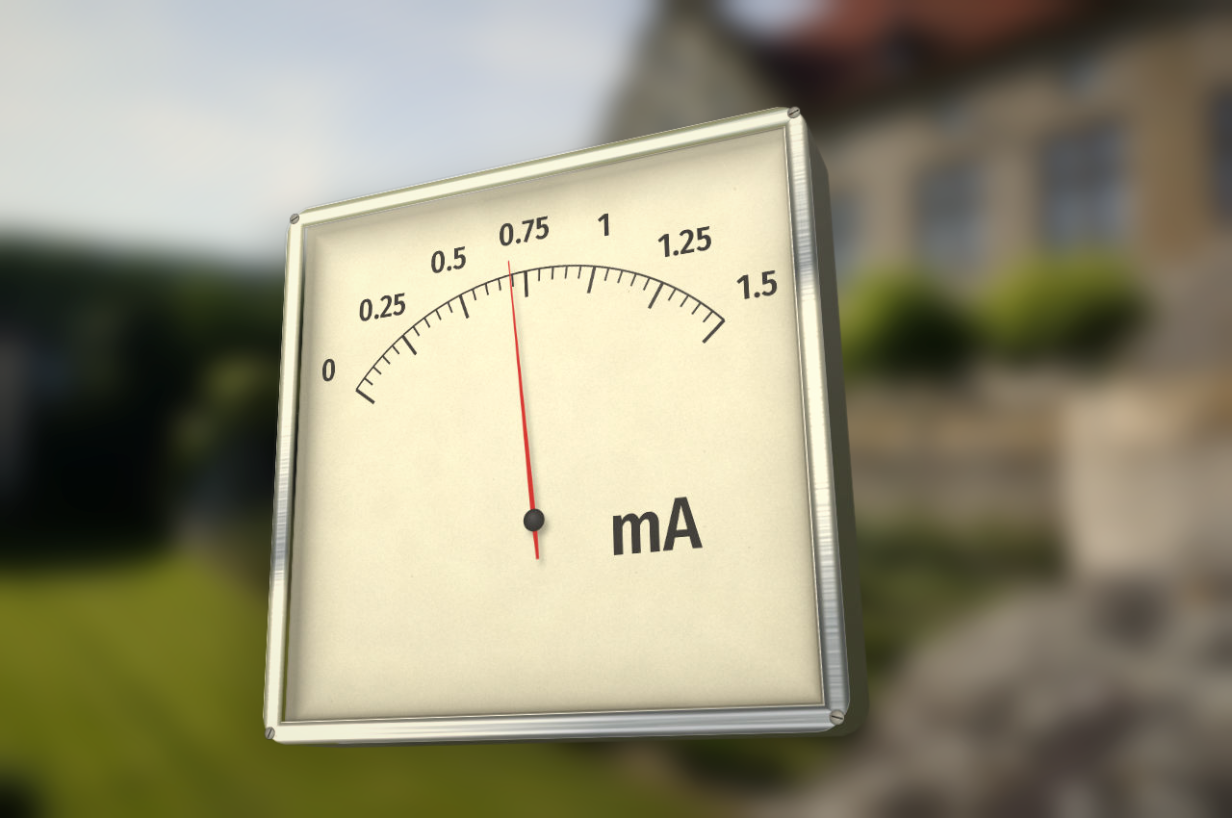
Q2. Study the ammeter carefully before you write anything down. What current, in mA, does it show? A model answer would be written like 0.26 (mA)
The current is 0.7 (mA)
